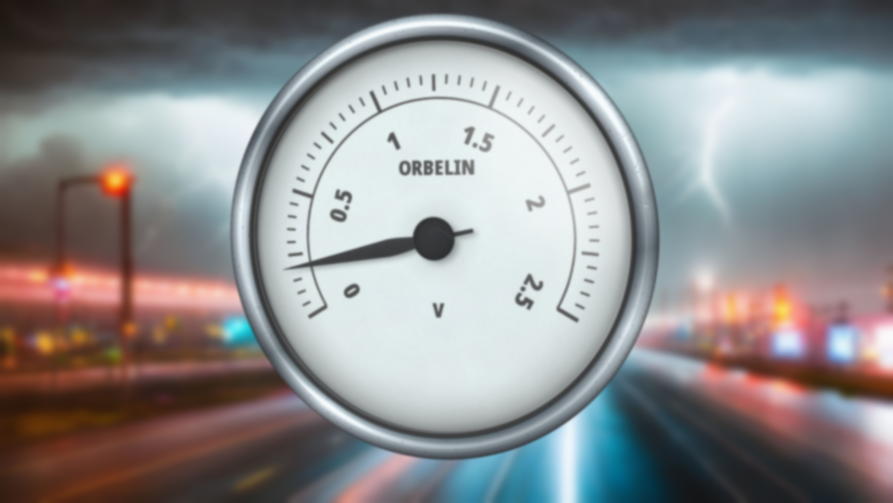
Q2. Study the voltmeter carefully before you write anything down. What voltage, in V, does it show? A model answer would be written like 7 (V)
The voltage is 0.2 (V)
